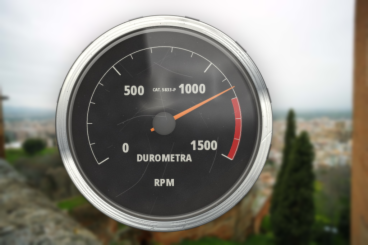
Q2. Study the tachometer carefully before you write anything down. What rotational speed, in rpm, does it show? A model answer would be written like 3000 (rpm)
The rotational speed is 1150 (rpm)
